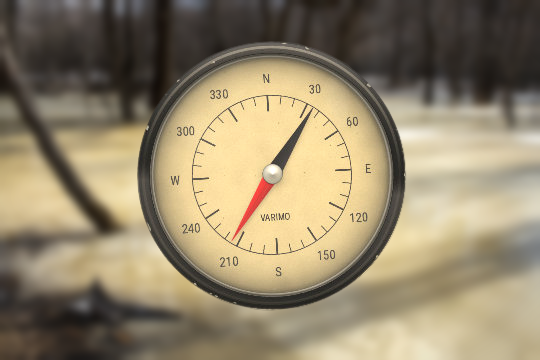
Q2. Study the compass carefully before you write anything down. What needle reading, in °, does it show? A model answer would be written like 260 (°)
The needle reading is 215 (°)
